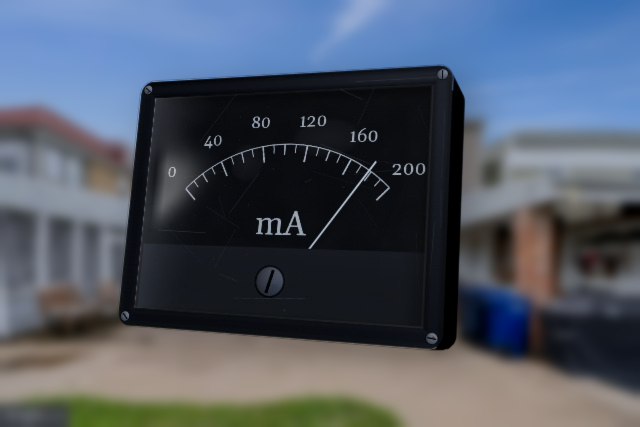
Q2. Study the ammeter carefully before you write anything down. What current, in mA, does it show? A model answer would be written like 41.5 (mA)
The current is 180 (mA)
